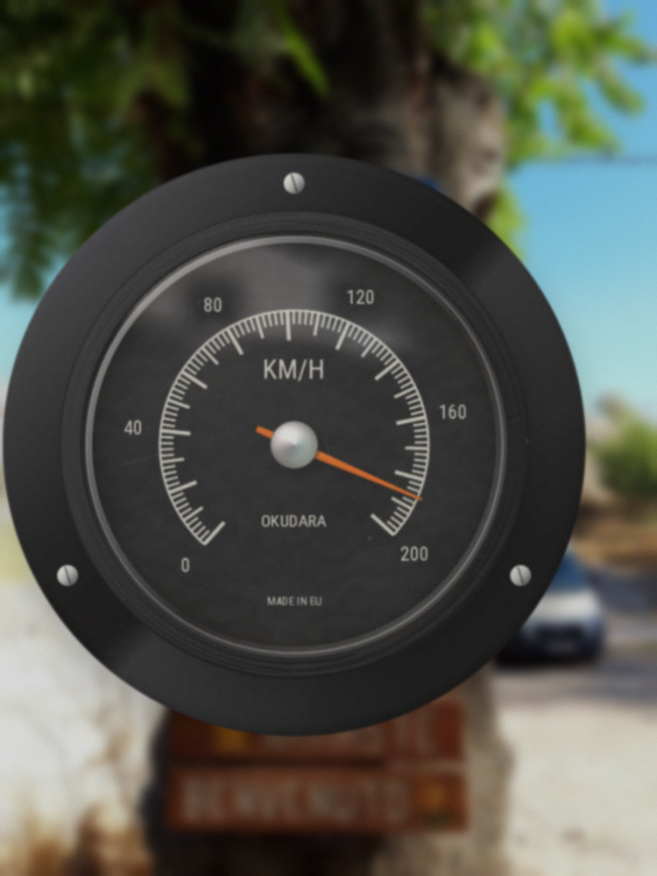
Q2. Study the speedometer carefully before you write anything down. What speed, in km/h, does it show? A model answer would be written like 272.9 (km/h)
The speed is 186 (km/h)
